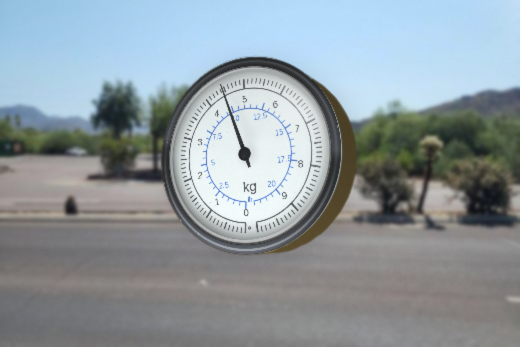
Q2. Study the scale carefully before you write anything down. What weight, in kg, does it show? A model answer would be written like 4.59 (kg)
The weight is 4.5 (kg)
